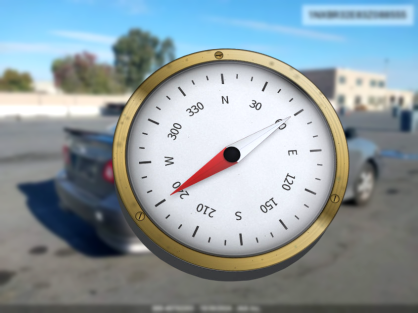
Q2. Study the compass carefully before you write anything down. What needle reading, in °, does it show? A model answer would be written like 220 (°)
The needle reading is 240 (°)
